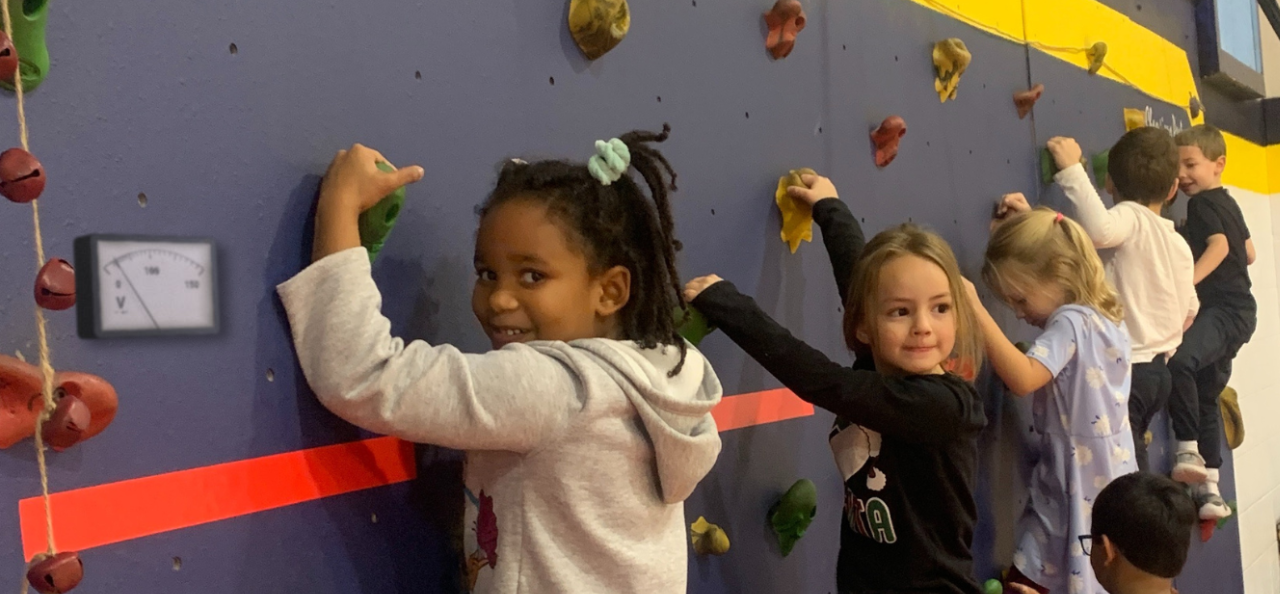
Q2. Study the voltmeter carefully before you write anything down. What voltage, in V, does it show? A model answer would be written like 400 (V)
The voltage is 50 (V)
